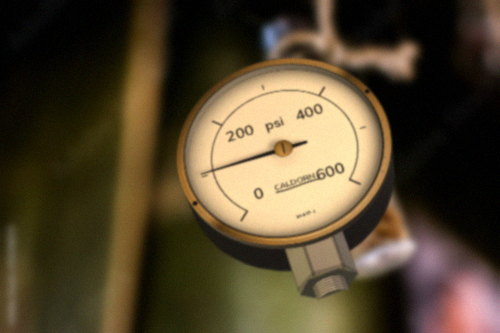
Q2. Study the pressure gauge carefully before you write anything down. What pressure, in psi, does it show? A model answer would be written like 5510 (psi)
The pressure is 100 (psi)
